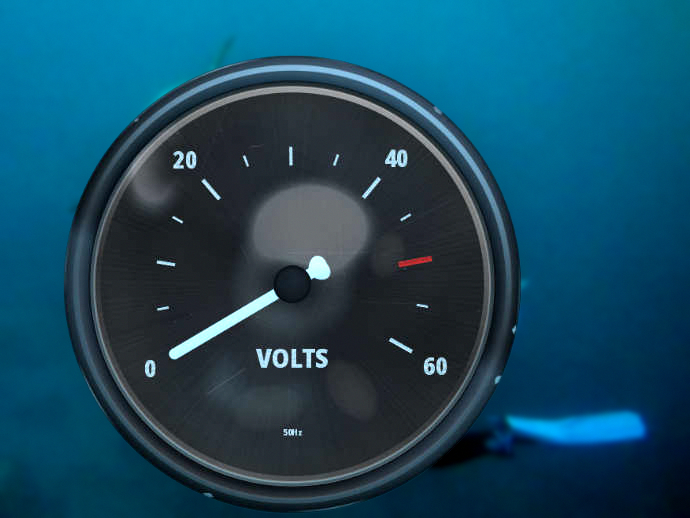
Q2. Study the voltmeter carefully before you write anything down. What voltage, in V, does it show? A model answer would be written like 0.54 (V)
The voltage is 0 (V)
